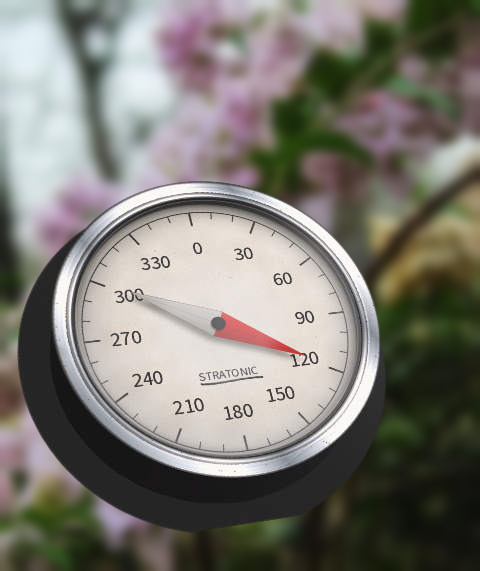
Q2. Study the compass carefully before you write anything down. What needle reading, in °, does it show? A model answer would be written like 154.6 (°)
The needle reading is 120 (°)
